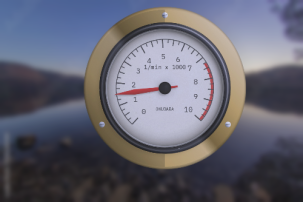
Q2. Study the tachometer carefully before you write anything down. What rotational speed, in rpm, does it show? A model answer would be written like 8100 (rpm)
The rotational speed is 1500 (rpm)
